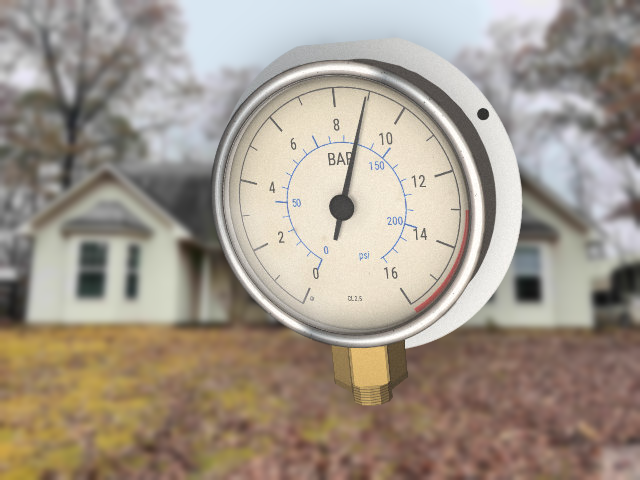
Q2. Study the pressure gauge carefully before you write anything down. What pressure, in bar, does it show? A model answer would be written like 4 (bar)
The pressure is 9 (bar)
